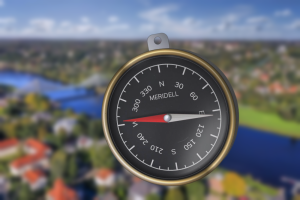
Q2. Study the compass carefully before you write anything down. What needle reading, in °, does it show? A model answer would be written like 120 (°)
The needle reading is 275 (°)
